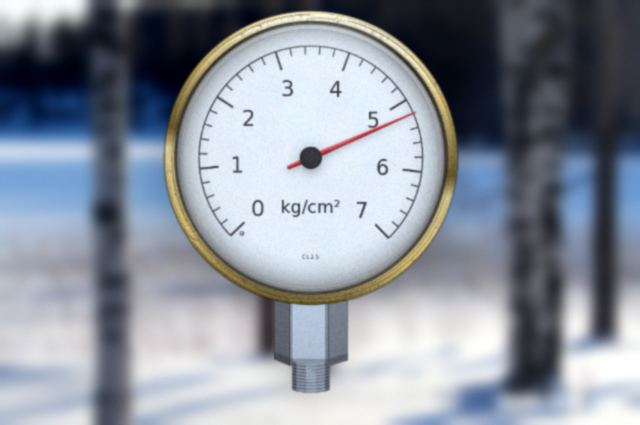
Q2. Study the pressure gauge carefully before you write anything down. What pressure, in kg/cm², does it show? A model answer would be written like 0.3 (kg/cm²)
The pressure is 5.2 (kg/cm²)
